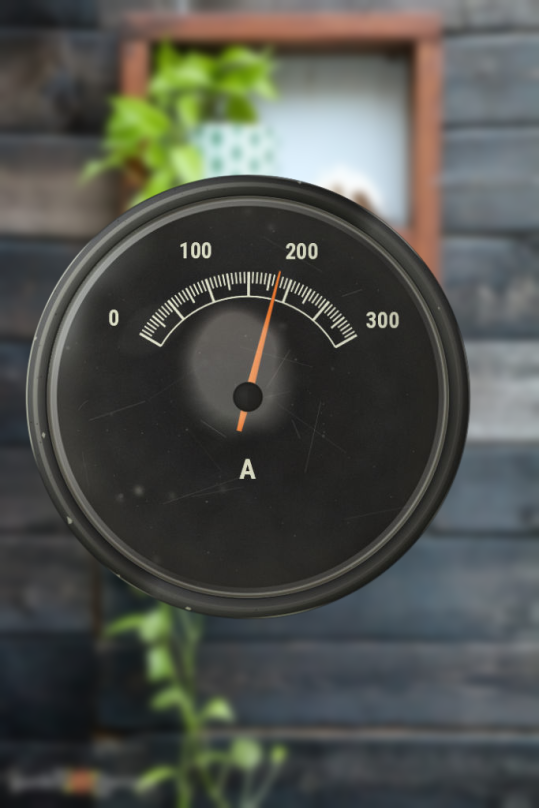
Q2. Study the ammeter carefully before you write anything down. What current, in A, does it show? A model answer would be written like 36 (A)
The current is 185 (A)
